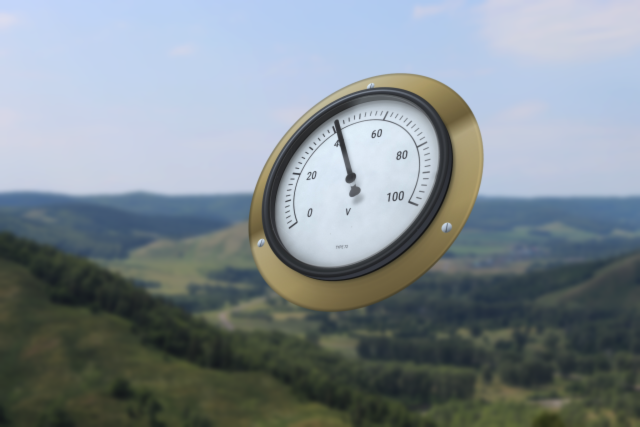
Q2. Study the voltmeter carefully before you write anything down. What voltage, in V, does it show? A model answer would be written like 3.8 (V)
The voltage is 42 (V)
